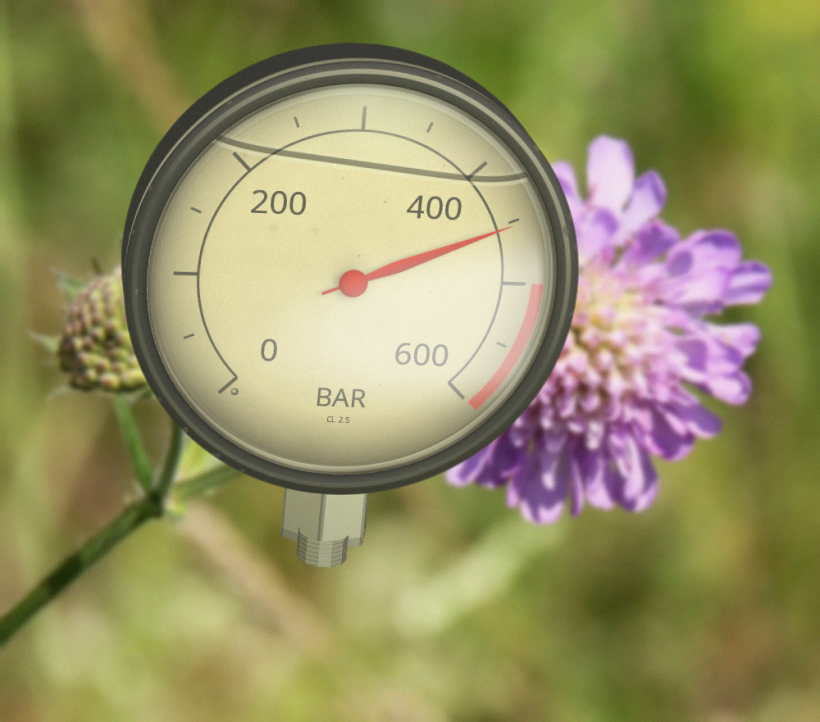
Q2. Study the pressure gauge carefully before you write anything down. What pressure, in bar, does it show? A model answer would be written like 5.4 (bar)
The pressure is 450 (bar)
